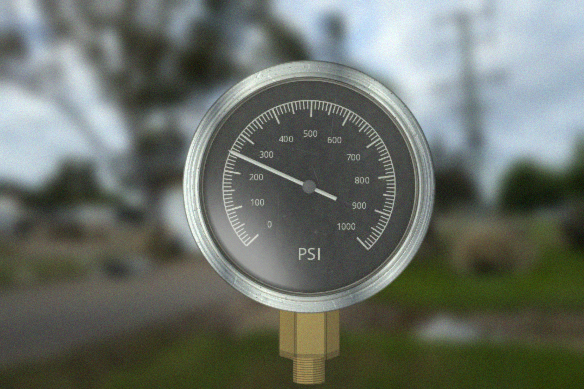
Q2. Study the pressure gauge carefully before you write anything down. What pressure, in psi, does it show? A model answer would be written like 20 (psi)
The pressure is 250 (psi)
